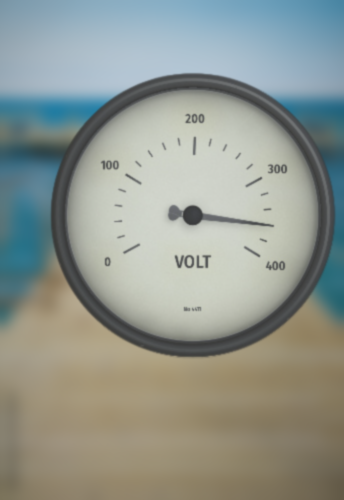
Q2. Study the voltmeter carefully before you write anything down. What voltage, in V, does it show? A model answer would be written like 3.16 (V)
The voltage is 360 (V)
